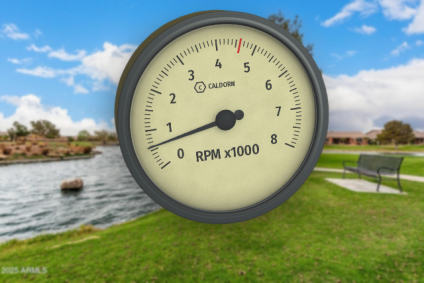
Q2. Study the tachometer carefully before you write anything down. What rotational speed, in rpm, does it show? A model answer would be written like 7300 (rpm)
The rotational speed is 600 (rpm)
